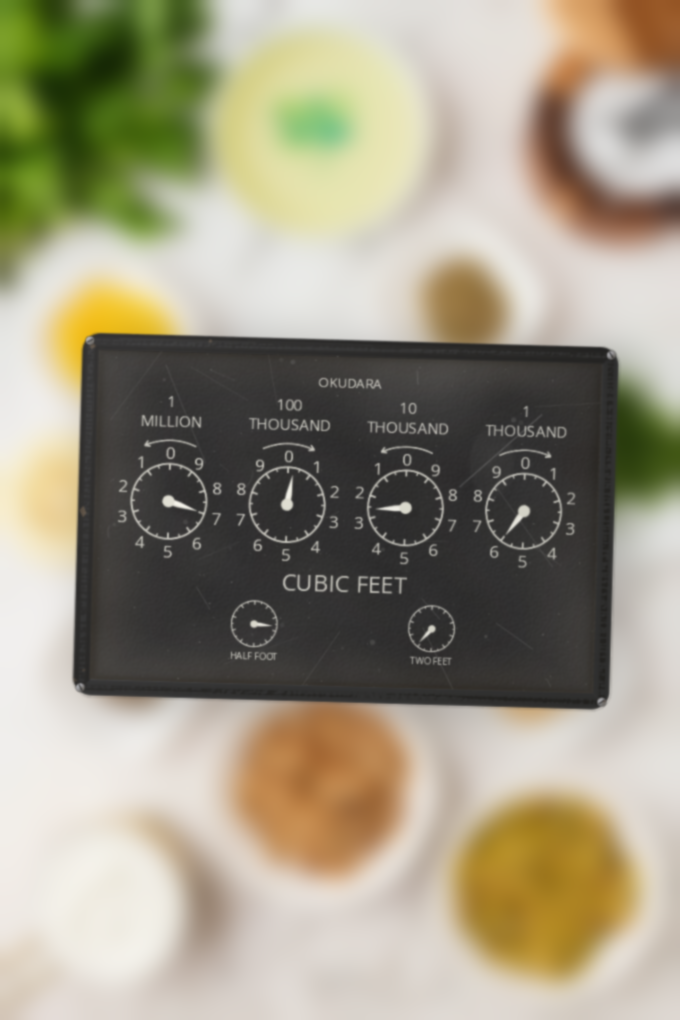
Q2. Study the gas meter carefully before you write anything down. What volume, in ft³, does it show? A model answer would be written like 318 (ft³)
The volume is 702600 (ft³)
